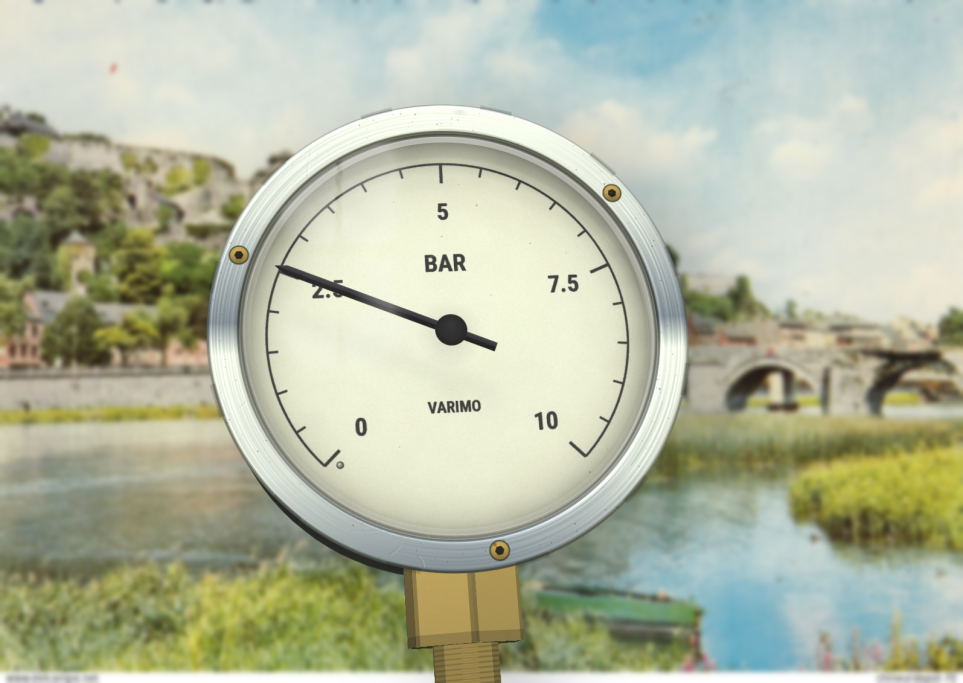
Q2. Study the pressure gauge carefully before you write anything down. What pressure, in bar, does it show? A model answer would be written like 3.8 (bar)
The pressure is 2.5 (bar)
